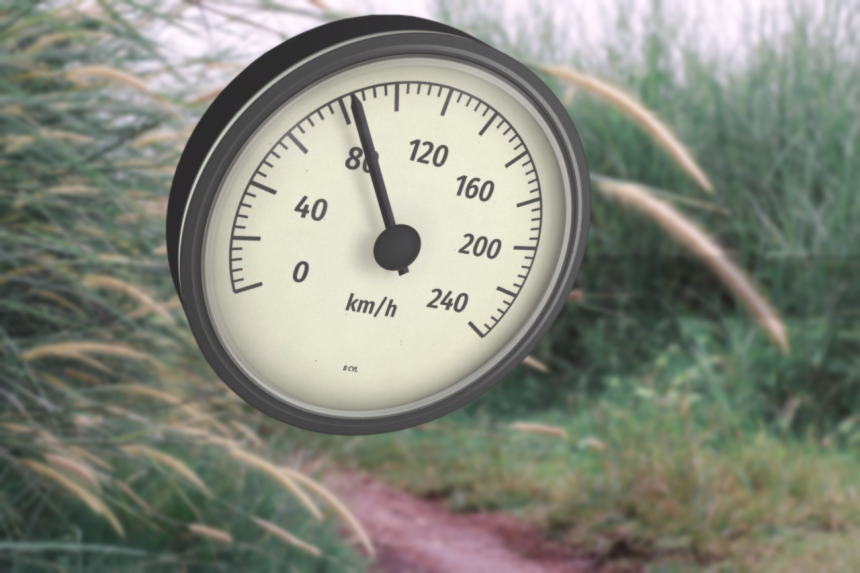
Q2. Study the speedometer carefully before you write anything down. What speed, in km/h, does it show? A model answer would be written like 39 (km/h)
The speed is 84 (km/h)
